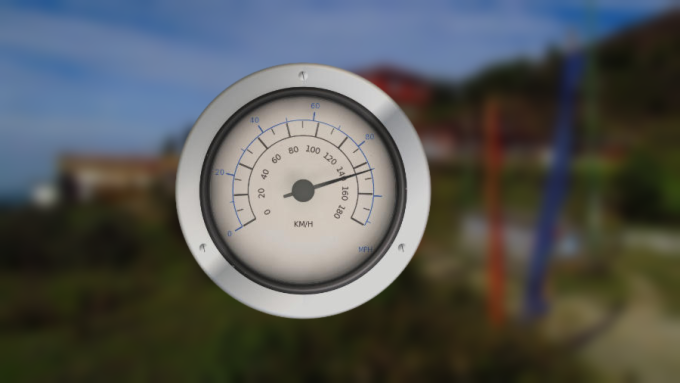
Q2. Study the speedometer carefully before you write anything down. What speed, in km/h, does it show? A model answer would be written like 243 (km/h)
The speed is 145 (km/h)
